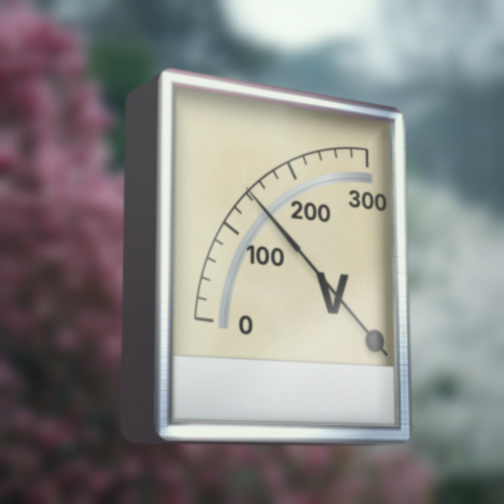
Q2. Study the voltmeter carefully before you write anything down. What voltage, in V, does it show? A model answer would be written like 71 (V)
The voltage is 140 (V)
